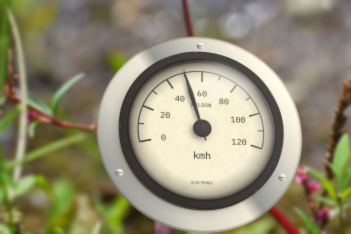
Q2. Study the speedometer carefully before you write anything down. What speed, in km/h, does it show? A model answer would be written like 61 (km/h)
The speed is 50 (km/h)
